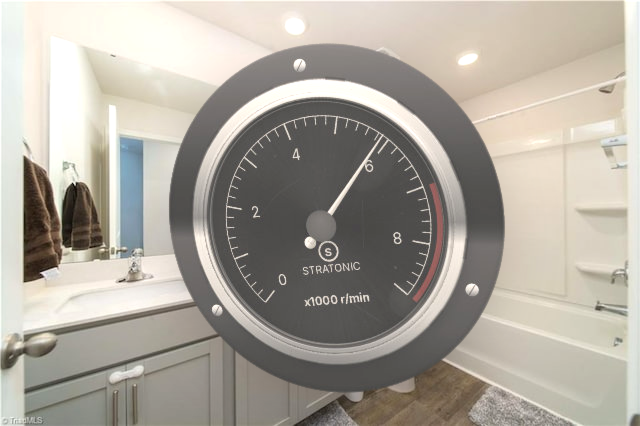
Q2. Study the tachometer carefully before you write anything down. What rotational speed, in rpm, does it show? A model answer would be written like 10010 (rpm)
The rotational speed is 5900 (rpm)
